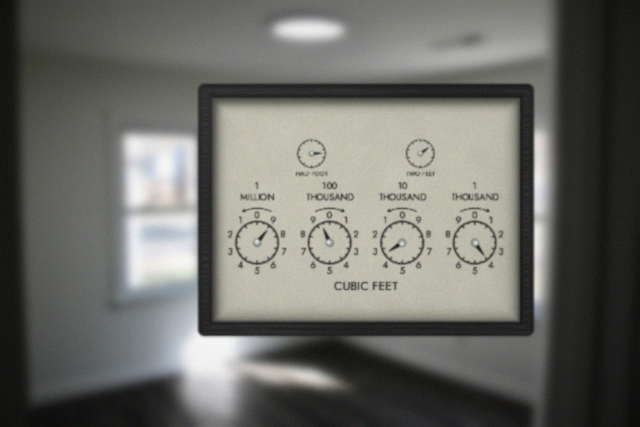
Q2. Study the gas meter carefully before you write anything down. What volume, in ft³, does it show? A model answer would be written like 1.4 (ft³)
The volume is 893400 (ft³)
